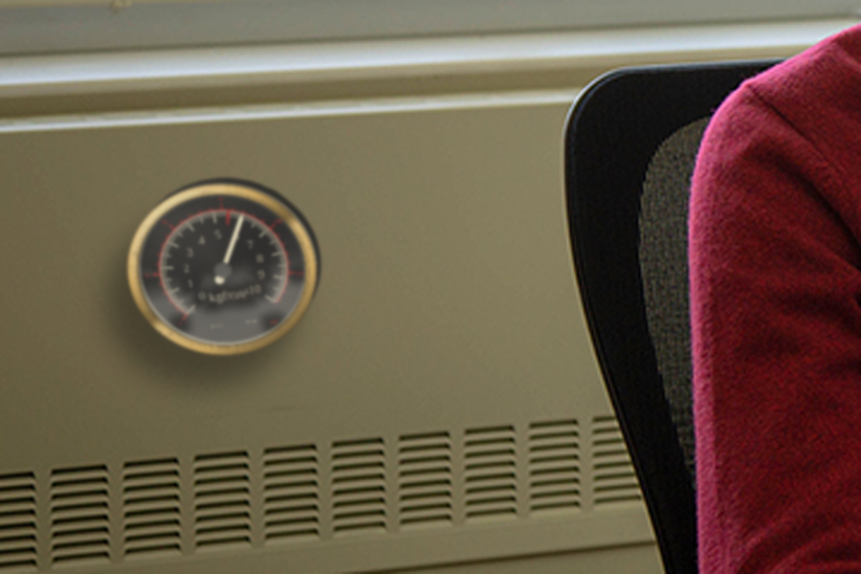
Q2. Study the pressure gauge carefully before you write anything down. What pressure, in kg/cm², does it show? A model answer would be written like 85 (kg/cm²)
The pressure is 6 (kg/cm²)
